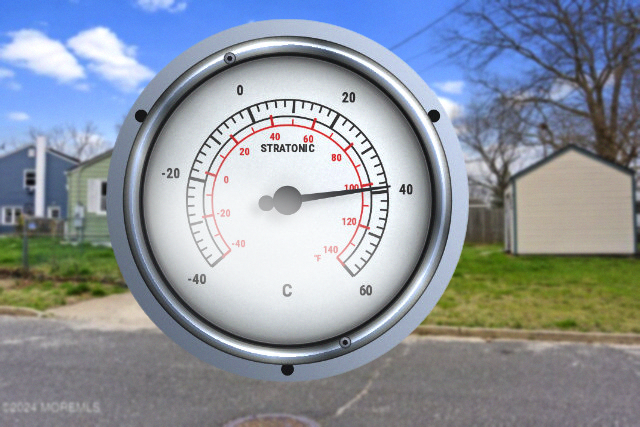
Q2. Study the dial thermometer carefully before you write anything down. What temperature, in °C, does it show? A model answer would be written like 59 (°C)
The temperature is 39 (°C)
